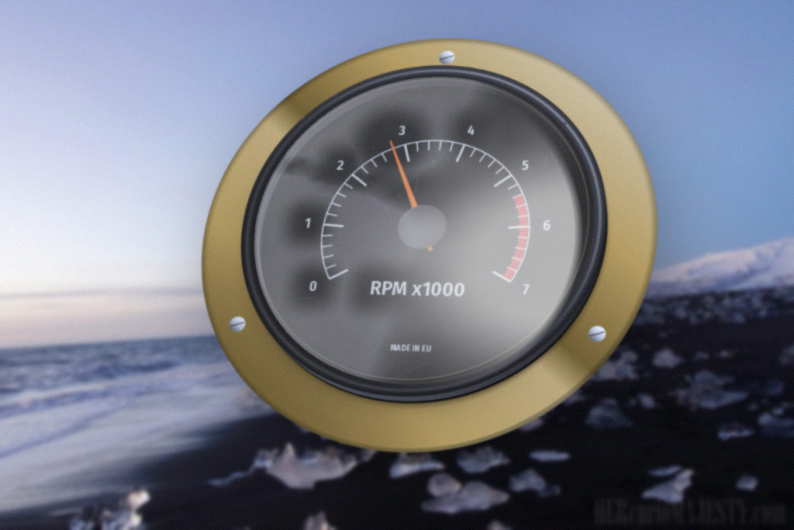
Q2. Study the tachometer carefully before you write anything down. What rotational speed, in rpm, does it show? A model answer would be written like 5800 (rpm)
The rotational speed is 2800 (rpm)
